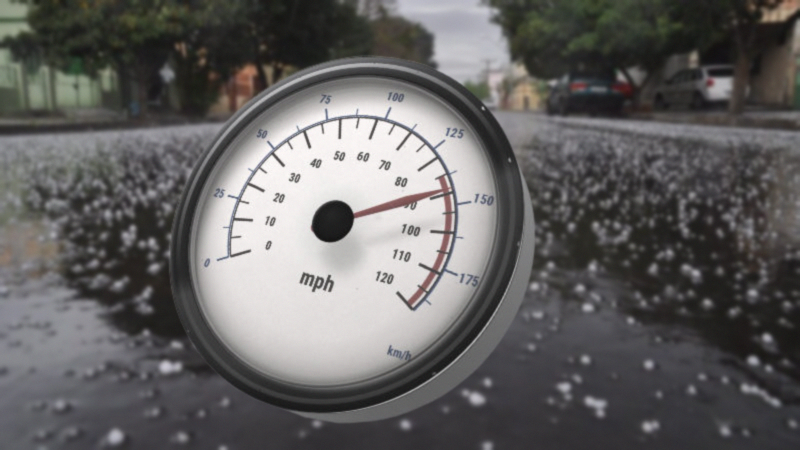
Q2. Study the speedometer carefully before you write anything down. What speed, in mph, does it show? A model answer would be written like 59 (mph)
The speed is 90 (mph)
